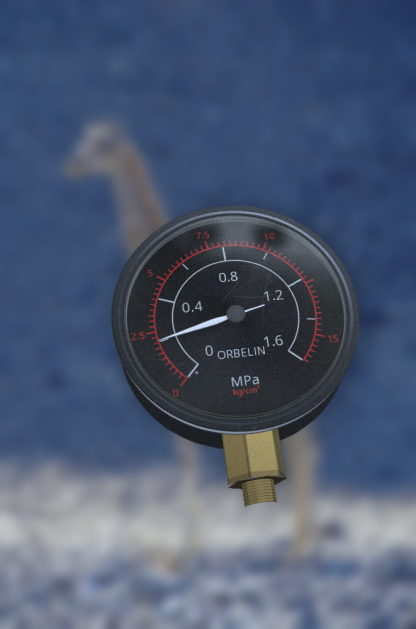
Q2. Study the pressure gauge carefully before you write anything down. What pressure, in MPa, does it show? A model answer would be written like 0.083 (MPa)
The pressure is 0.2 (MPa)
